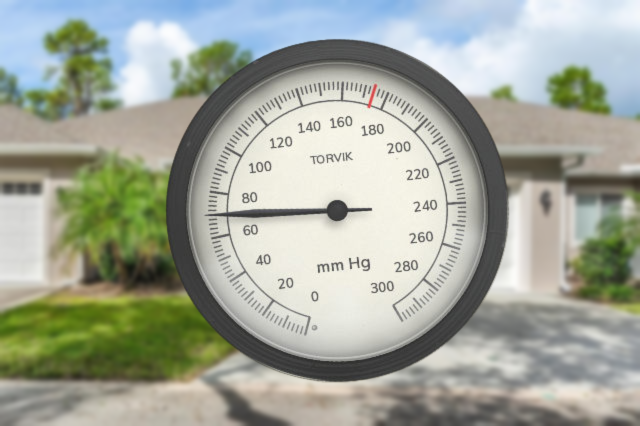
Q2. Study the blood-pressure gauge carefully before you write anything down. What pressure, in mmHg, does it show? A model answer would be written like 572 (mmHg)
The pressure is 70 (mmHg)
